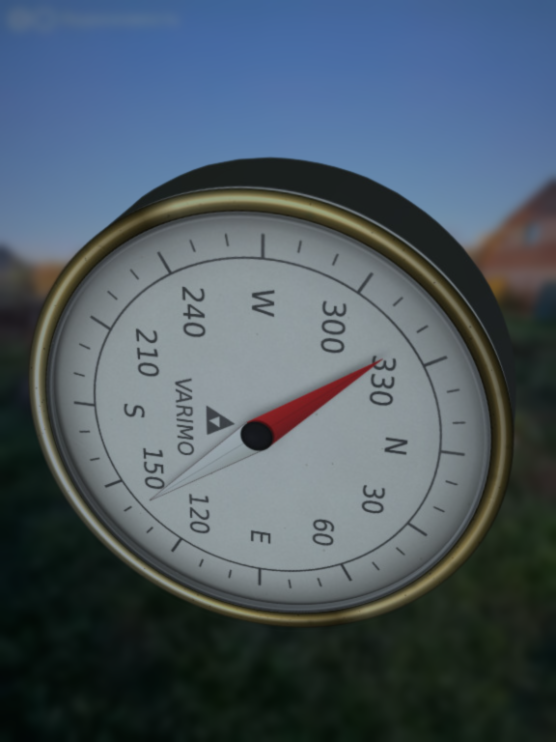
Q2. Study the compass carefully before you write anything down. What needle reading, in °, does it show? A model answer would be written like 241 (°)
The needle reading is 320 (°)
